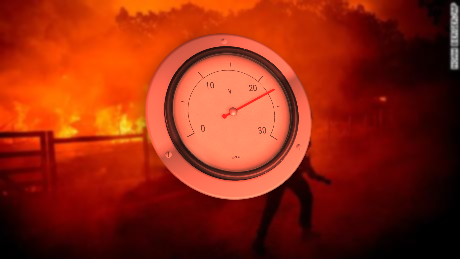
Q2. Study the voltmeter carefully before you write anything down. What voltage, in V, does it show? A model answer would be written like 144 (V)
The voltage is 22.5 (V)
